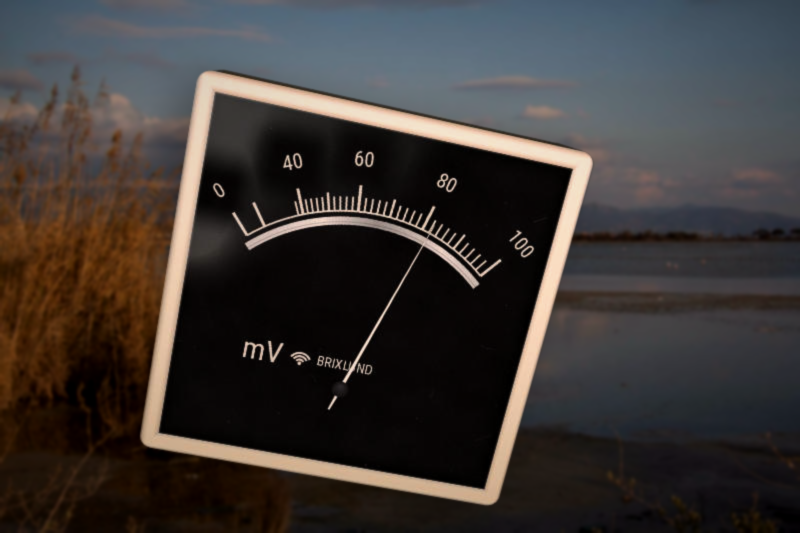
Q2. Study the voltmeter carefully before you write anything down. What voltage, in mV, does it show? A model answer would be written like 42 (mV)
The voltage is 82 (mV)
